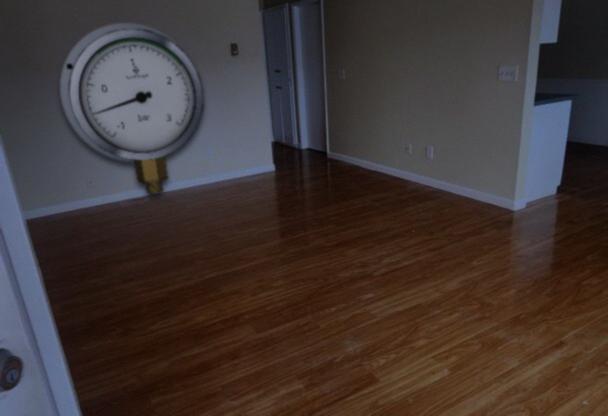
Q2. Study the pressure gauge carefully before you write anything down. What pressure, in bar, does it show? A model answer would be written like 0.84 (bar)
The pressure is -0.5 (bar)
